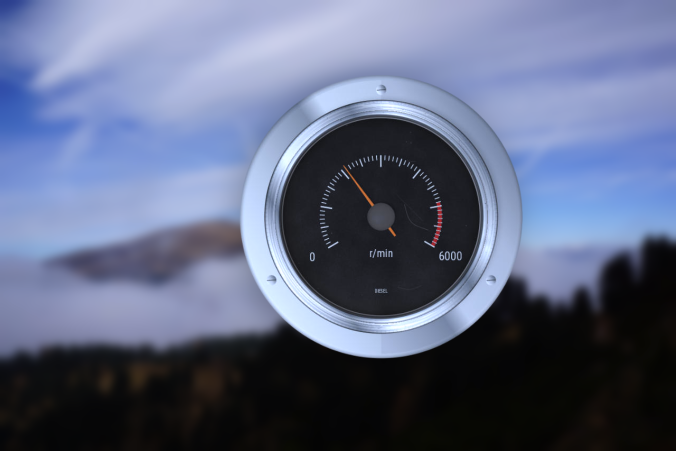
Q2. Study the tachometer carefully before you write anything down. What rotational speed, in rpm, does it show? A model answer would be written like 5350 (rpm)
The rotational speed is 2100 (rpm)
